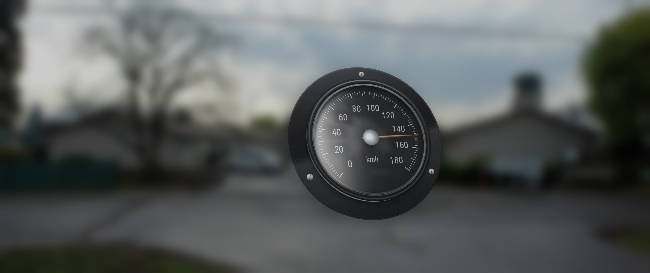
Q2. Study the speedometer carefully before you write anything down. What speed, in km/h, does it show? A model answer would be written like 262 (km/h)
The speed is 150 (km/h)
